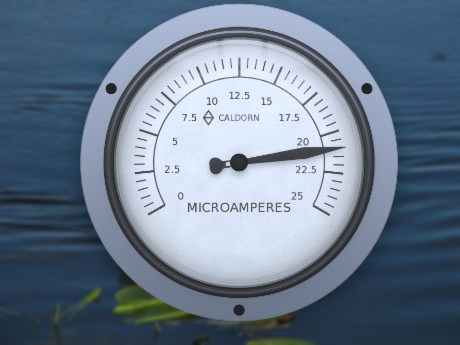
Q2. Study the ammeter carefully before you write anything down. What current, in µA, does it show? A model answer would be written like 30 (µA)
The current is 21 (µA)
